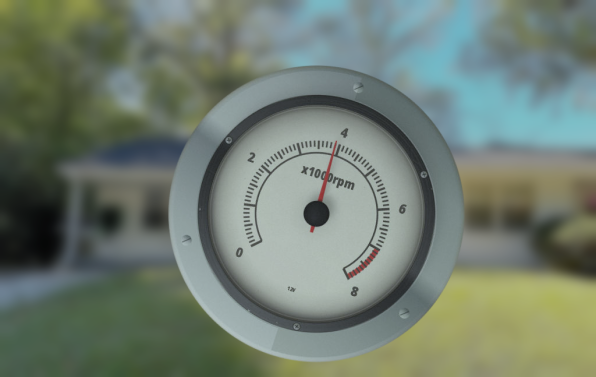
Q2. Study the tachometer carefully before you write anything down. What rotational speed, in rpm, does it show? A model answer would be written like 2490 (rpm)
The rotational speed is 3900 (rpm)
